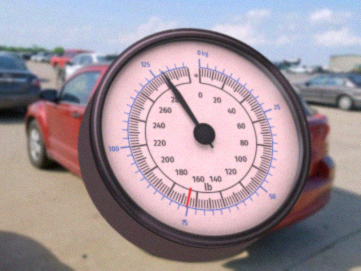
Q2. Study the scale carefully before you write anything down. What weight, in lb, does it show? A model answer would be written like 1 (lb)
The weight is 280 (lb)
